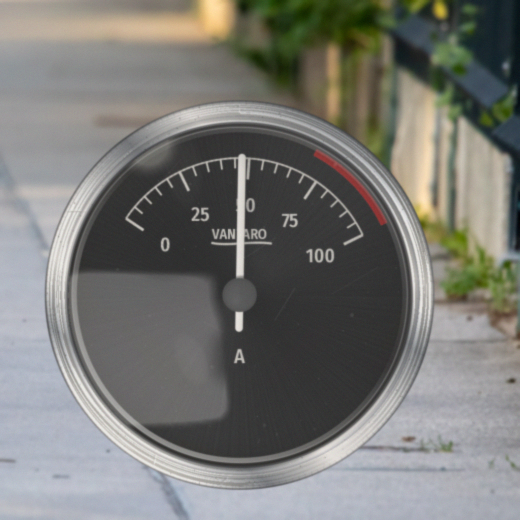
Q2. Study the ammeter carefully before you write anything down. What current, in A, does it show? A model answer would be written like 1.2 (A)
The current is 47.5 (A)
